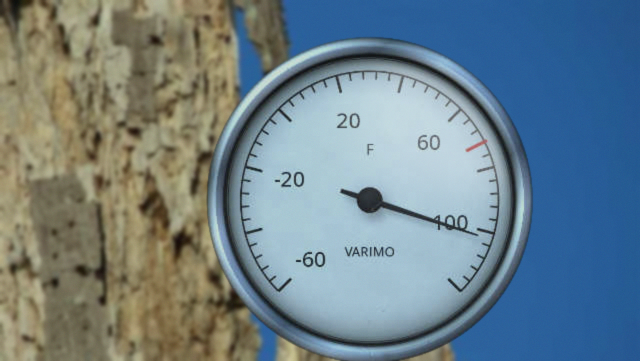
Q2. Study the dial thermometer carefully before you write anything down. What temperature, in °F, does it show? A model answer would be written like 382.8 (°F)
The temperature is 102 (°F)
